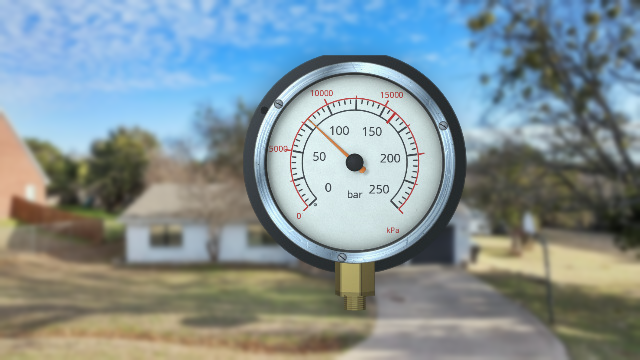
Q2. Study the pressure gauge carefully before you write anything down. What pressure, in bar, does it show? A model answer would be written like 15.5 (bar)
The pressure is 80 (bar)
